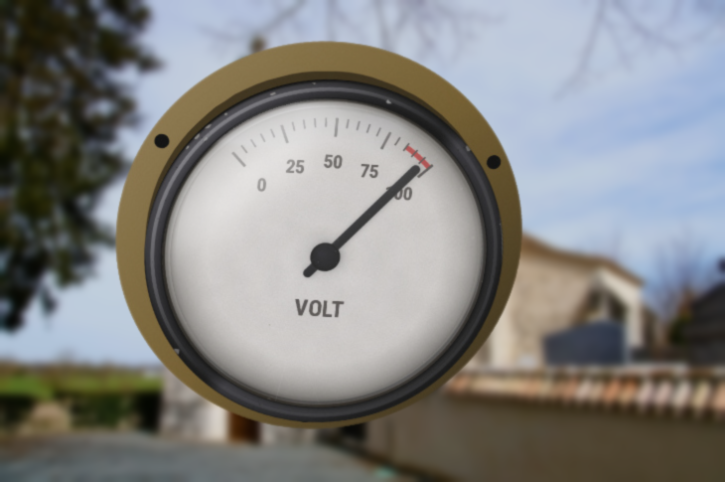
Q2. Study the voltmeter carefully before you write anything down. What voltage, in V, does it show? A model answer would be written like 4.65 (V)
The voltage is 95 (V)
